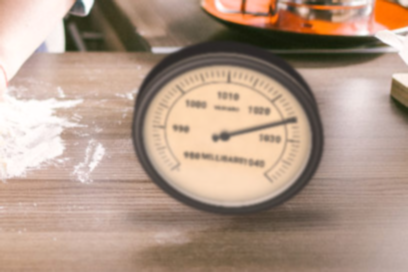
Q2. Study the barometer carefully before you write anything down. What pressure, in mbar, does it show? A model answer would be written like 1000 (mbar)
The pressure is 1025 (mbar)
